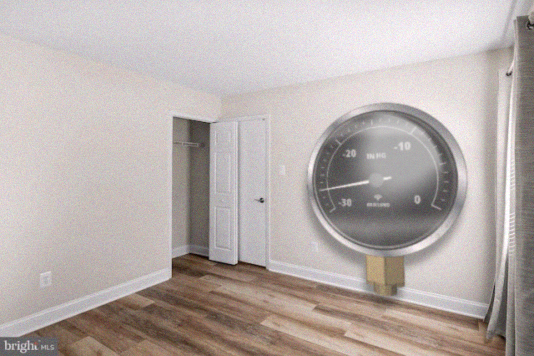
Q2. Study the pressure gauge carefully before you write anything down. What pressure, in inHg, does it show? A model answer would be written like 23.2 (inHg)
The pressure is -27 (inHg)
